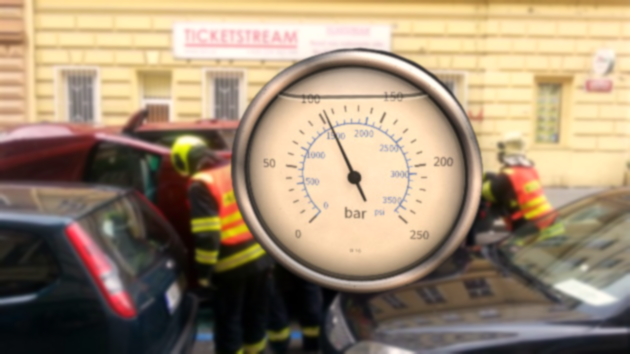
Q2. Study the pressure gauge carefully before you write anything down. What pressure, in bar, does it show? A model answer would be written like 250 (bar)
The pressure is 105 (bar)
